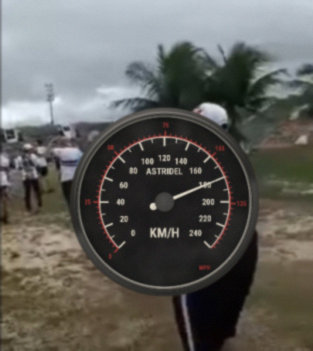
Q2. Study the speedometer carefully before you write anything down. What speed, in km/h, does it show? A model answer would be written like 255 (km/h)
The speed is 180 (km/h)
